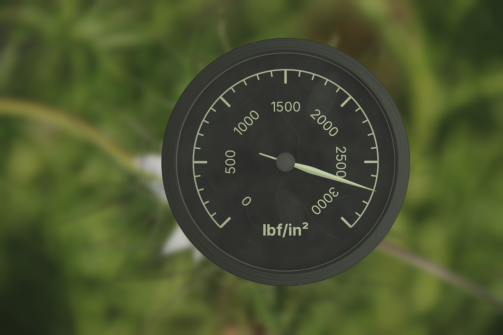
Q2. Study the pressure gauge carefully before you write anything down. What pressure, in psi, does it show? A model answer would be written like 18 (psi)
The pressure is 2700 (psi)
